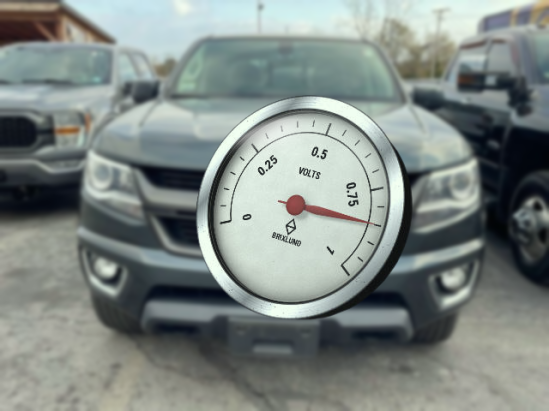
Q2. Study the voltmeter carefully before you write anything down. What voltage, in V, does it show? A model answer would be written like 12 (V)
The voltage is 0.85 (V)
